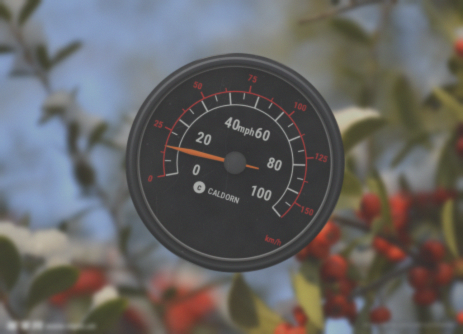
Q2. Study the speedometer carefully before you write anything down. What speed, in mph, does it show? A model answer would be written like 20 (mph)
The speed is 10 (mph)
